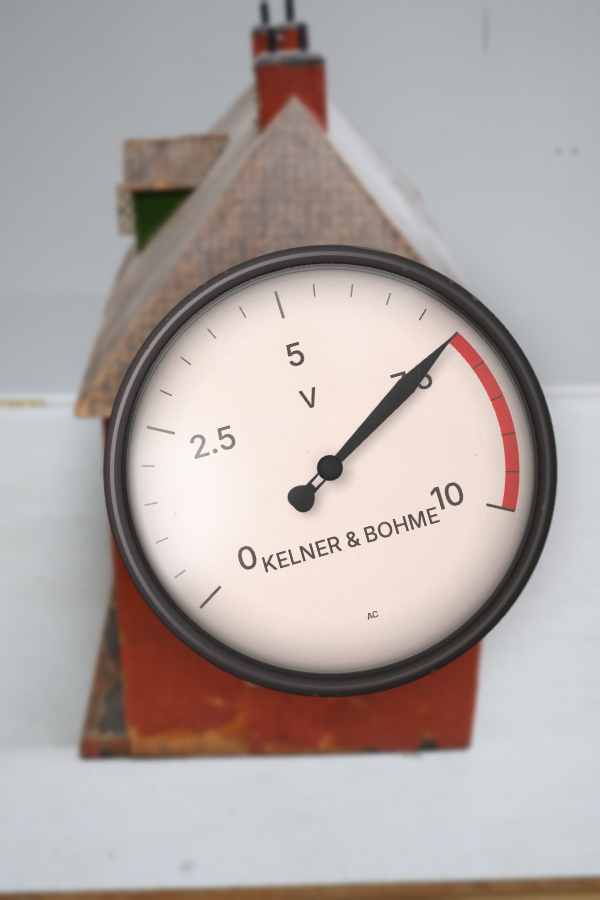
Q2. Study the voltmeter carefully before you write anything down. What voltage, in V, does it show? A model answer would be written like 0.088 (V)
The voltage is 7.5 (V)
